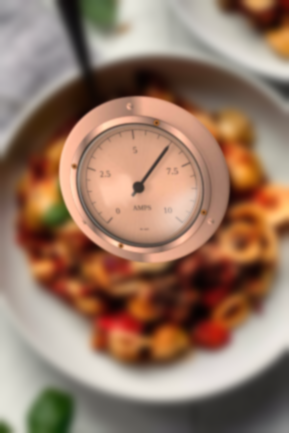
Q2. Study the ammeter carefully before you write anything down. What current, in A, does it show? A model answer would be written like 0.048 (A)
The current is 6.5 (A)
